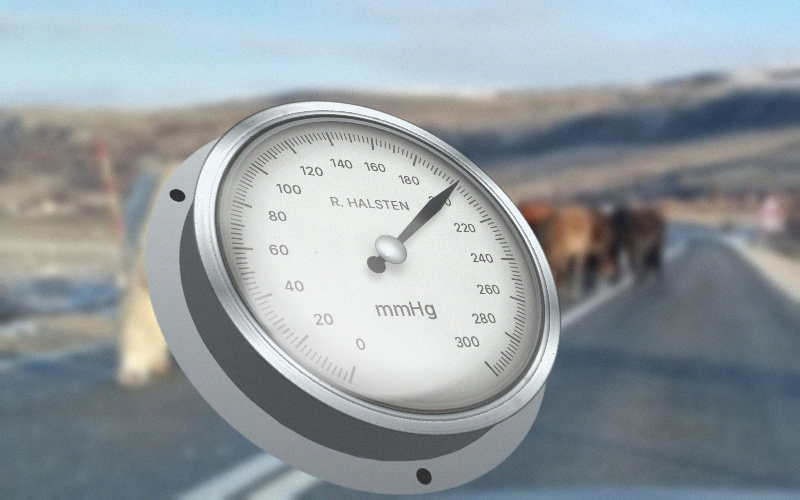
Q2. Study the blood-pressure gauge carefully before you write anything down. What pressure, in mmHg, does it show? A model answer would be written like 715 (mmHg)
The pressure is 200 (mmHg)
